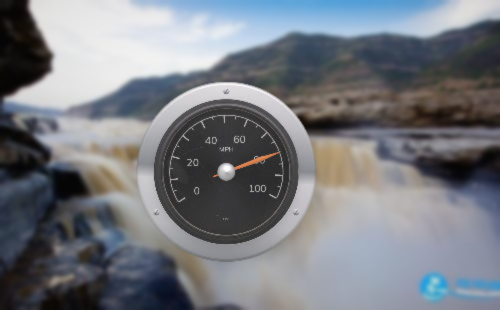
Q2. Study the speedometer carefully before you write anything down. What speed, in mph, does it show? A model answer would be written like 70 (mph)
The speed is 80 (mph)
